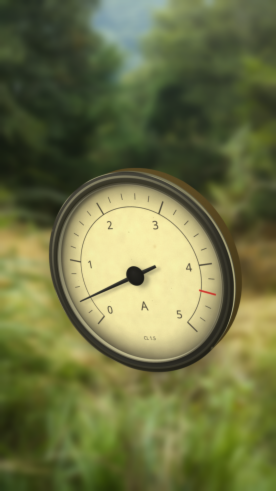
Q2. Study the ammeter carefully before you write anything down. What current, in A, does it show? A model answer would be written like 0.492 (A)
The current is 0.4 (A)
